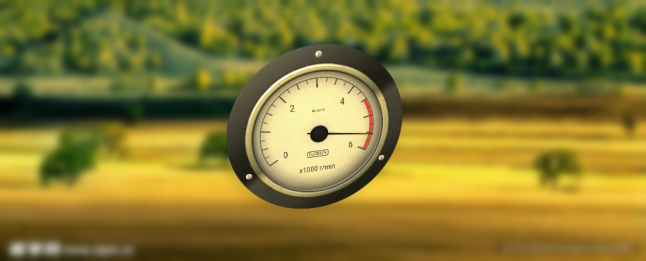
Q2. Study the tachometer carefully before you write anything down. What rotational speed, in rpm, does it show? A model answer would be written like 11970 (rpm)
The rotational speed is 5500 (rpm)
